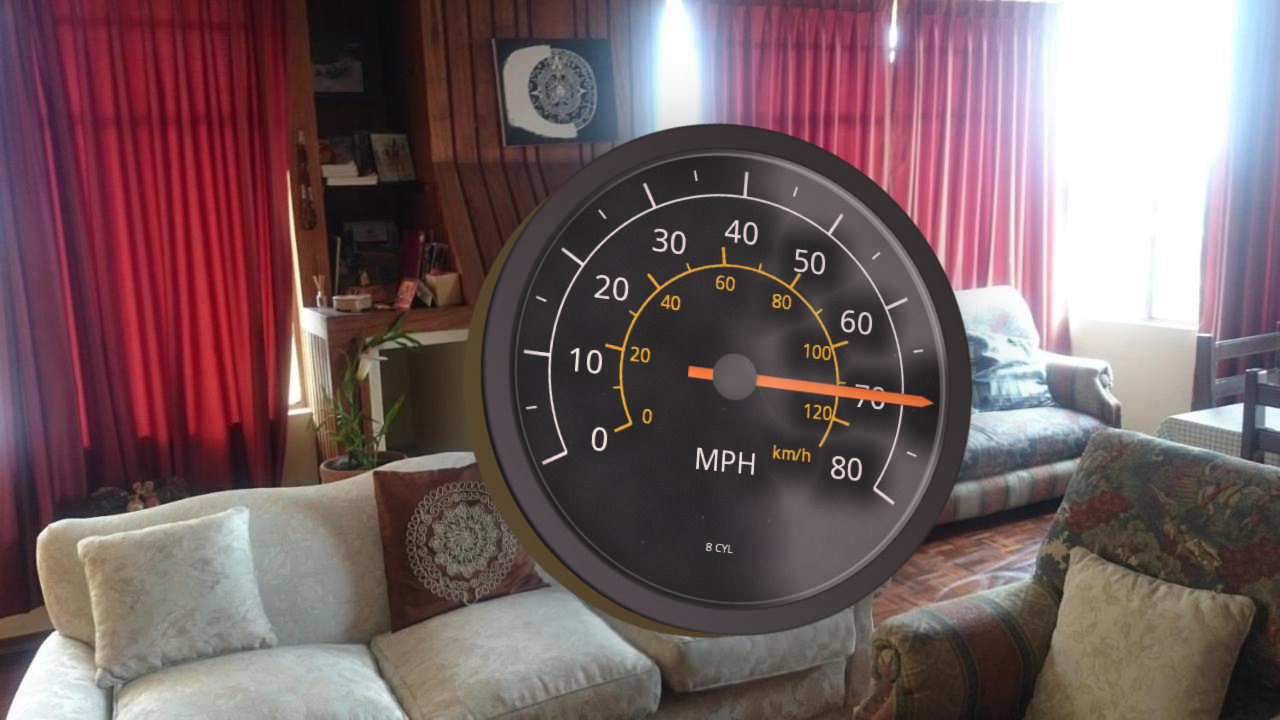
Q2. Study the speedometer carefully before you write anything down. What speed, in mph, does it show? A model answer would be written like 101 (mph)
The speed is 70 (mph)
